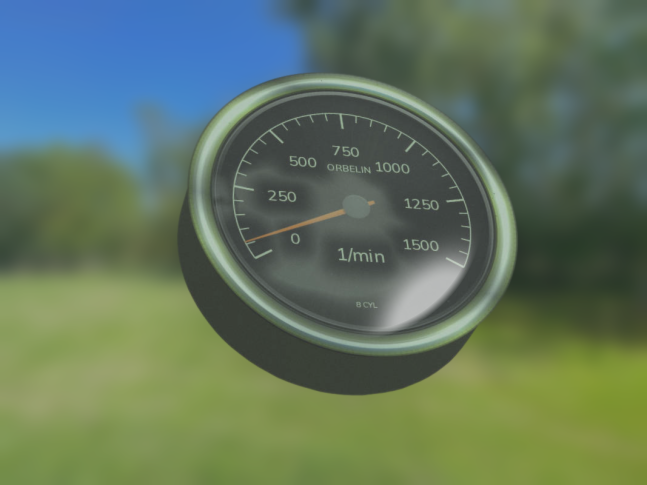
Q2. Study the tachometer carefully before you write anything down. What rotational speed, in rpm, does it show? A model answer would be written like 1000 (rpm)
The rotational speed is 50 (rpm)
